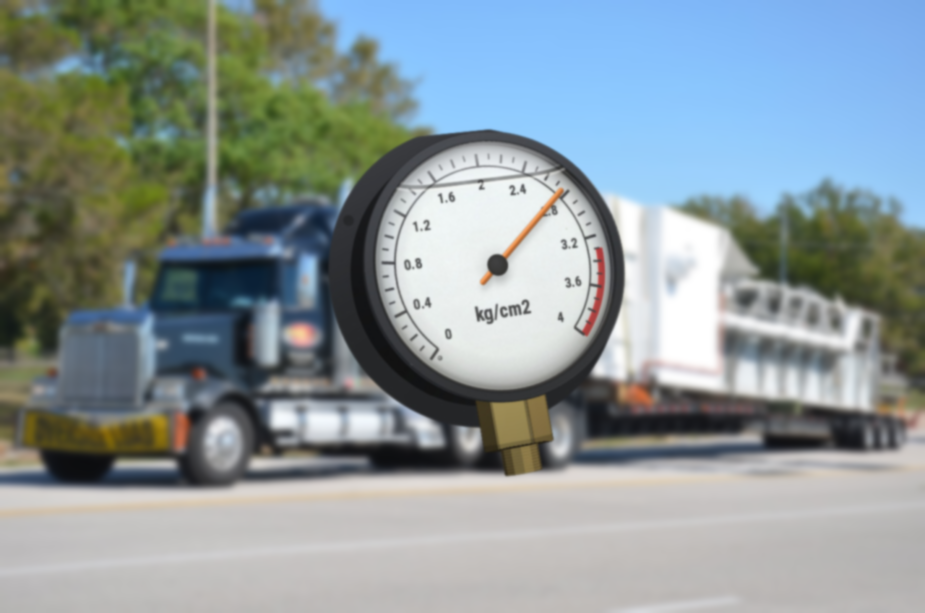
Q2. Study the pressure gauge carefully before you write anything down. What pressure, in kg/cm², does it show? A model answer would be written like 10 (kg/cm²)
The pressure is 2.75 (kg/cm²)
